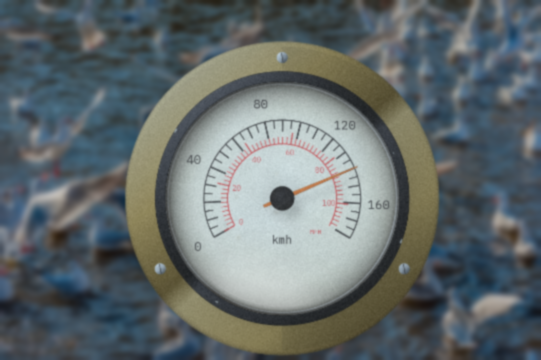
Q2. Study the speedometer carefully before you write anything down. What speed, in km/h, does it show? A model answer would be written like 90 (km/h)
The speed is 140 (km/h)
